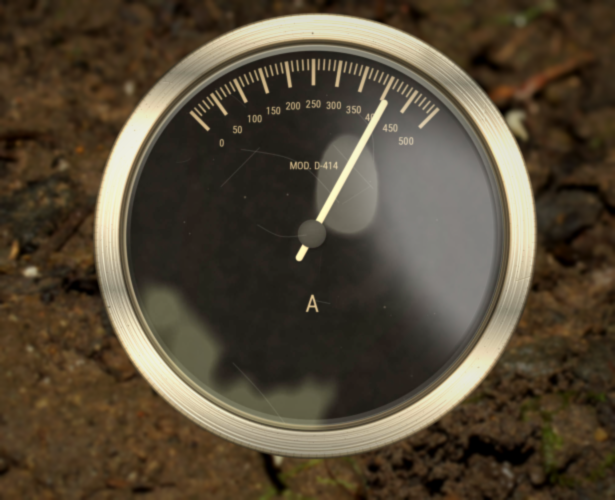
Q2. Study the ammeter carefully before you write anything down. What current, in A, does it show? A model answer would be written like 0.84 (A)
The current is 410 (A)
